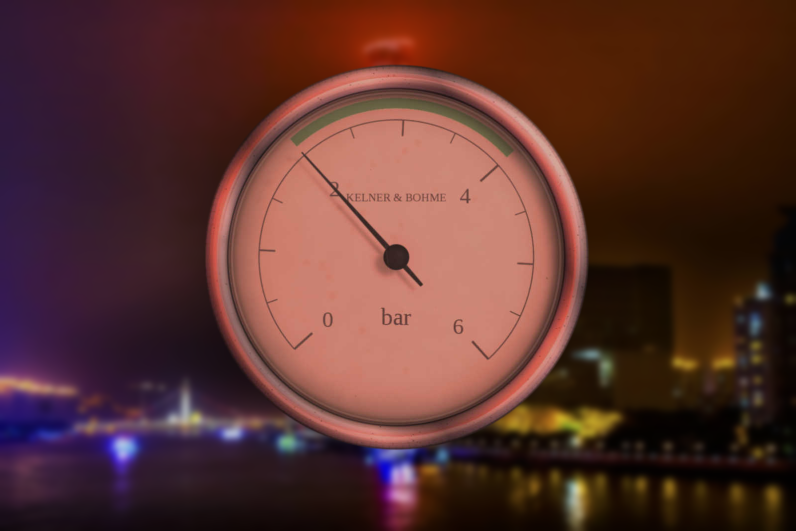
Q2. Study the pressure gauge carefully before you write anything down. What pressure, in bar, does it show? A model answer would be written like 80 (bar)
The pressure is 2 (bar)
